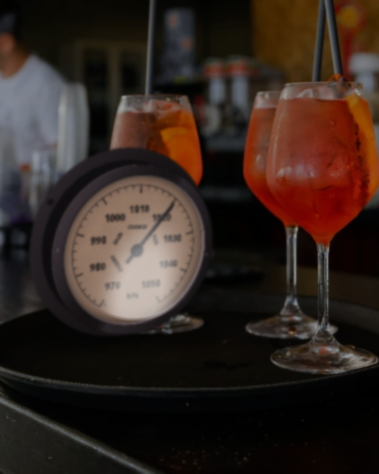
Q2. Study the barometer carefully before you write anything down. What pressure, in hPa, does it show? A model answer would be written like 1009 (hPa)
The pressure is 1020 (hPa)
